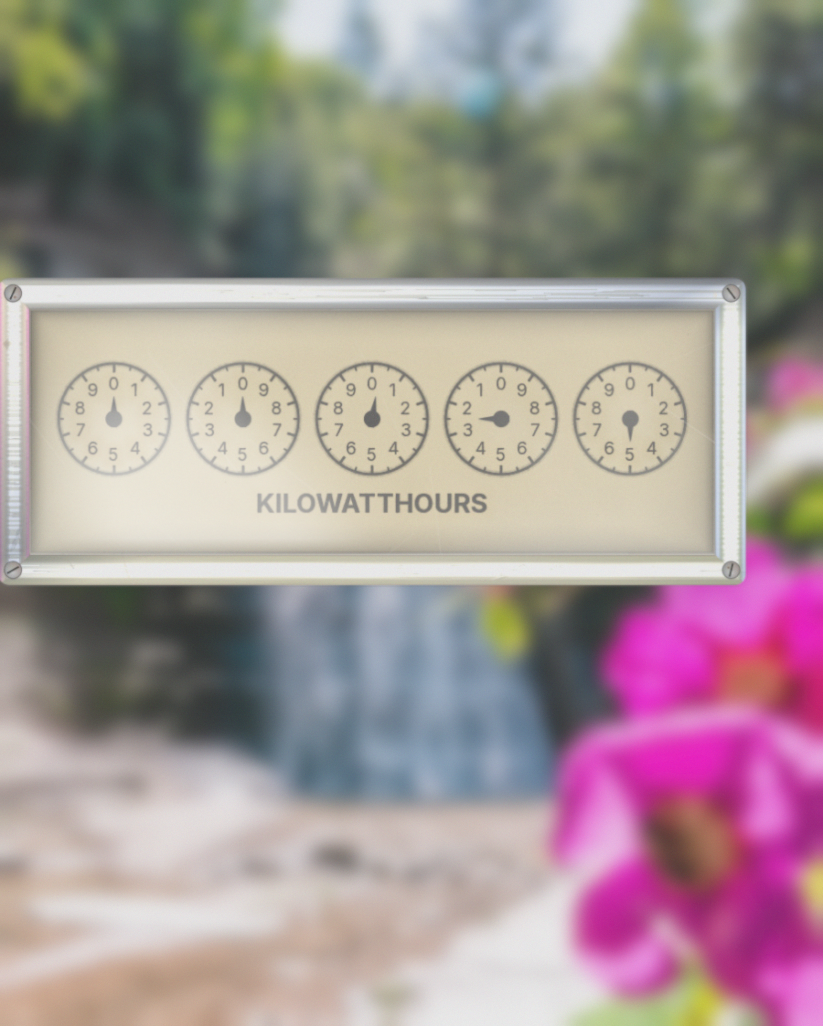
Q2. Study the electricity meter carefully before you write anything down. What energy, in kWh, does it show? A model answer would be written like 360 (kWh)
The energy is 25 (kWh)
